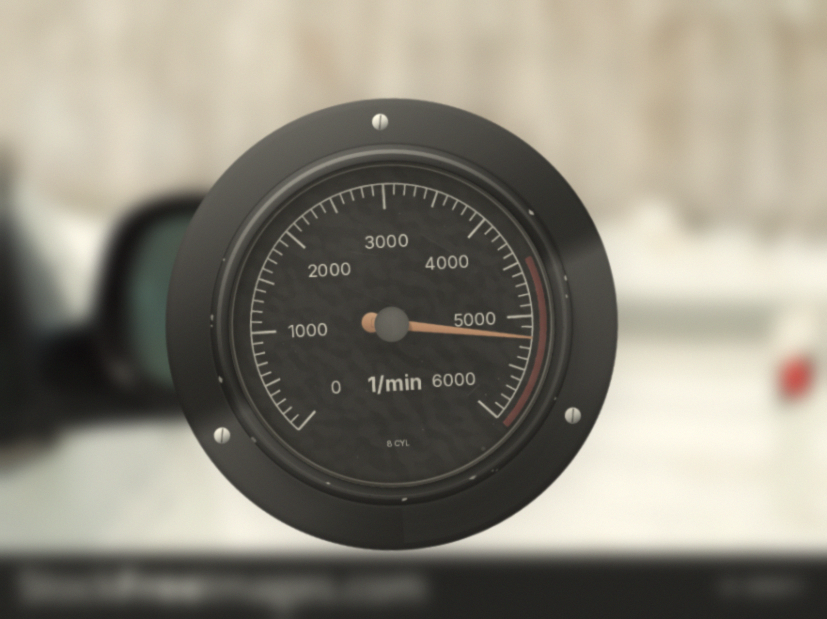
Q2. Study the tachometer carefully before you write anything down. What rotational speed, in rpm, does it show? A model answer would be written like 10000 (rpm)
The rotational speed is 5200 (rpm)
